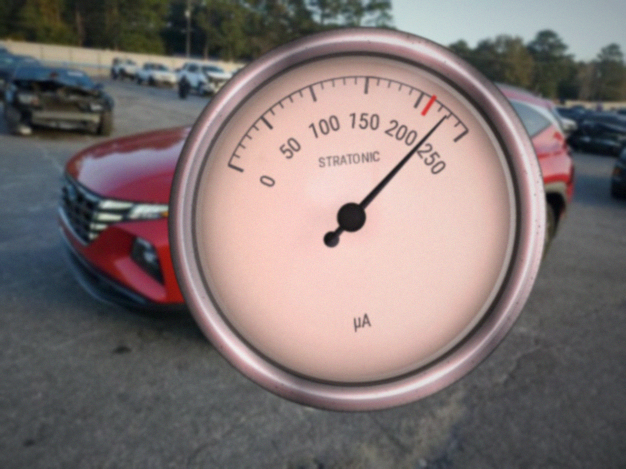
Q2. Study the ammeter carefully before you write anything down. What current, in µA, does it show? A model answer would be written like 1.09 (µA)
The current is 230 (µA)
